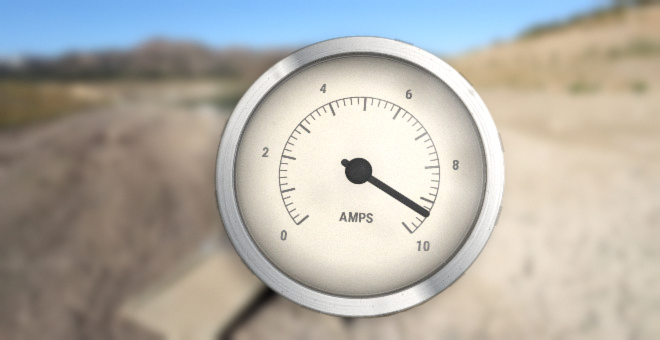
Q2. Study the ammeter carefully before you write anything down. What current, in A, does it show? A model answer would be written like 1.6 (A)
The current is 9.4 (A)
